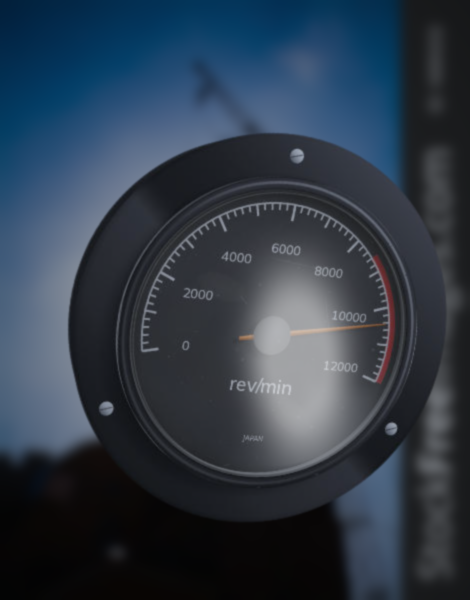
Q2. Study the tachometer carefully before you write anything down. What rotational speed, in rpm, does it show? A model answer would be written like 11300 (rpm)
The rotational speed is 10400 (rpm)
